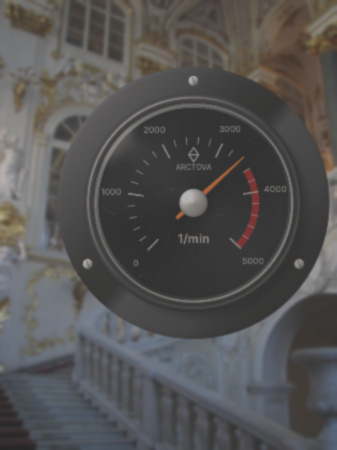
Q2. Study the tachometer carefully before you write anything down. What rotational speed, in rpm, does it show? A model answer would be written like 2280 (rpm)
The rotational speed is 3400 (rpm)
